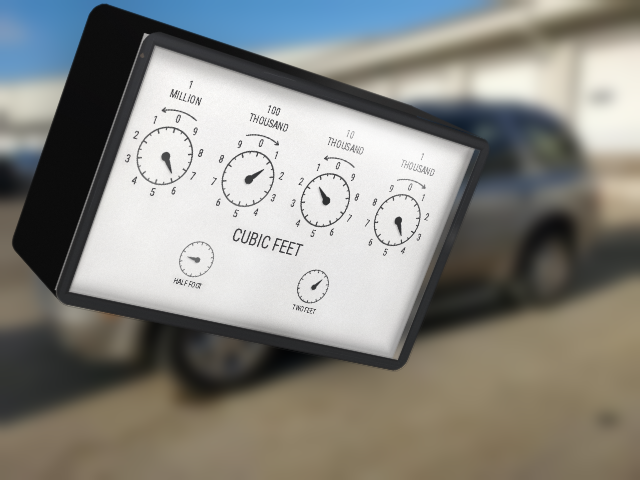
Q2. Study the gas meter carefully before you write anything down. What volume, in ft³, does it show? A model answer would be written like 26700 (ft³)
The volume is 611400 (ft³)
